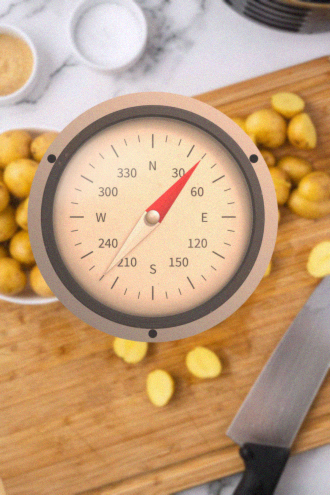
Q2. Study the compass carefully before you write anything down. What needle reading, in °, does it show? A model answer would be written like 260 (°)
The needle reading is 40 (°)
